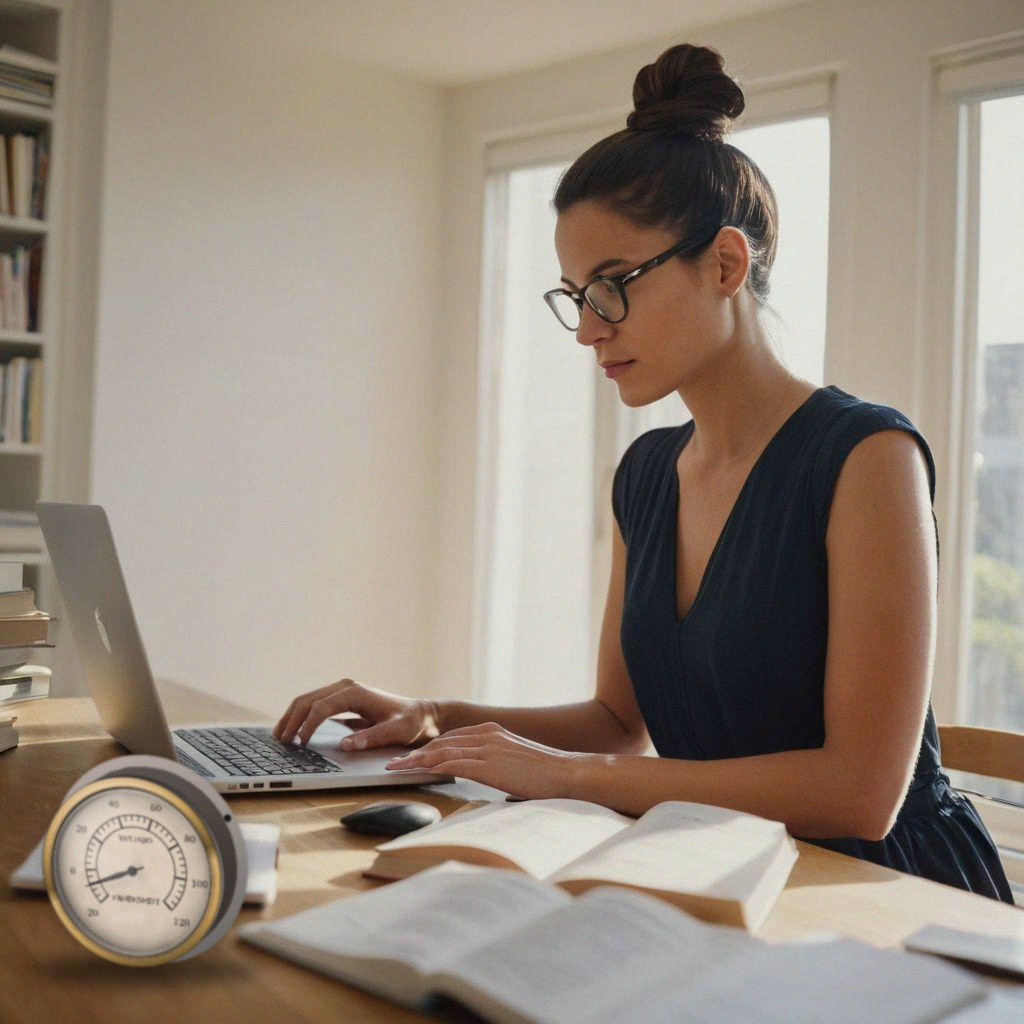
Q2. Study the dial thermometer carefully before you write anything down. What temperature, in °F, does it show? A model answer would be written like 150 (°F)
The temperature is -8 (°F)
